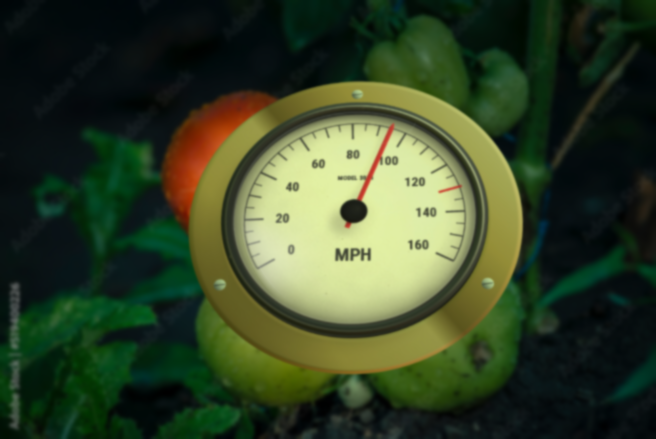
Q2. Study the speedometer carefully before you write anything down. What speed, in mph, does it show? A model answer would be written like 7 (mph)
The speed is 95 (mph)
